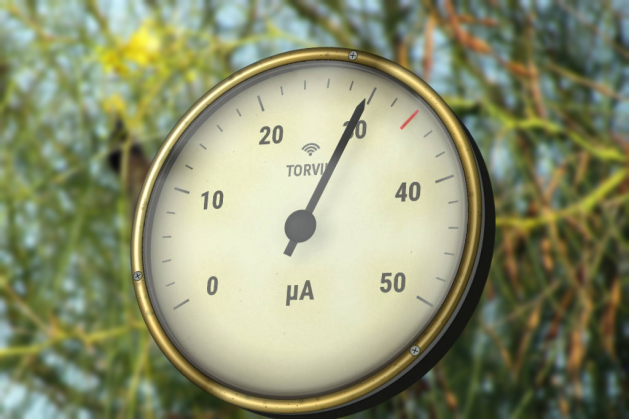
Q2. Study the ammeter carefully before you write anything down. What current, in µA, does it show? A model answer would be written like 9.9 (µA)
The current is 30 (µA)
